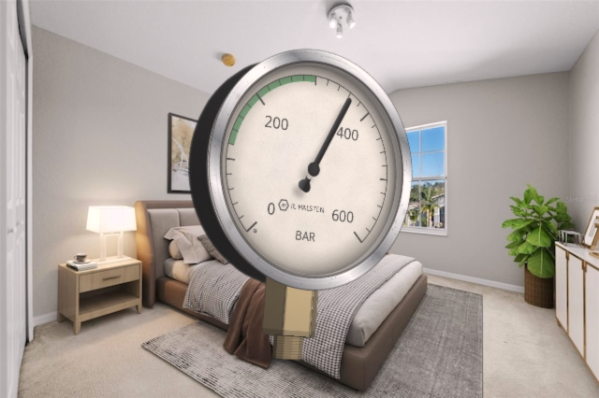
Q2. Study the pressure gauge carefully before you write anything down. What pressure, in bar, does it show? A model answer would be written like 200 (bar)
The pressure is 360 (bar)
